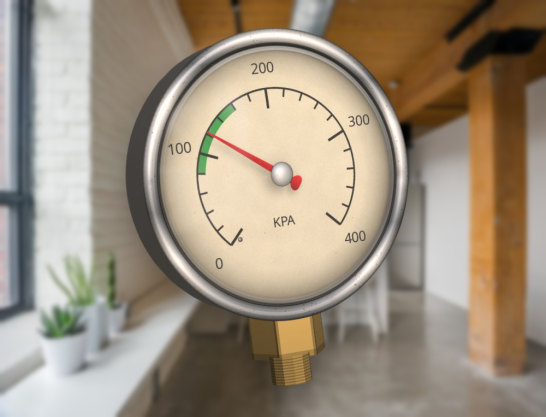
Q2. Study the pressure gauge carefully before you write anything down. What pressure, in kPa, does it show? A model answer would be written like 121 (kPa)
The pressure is 120 (kPa)
